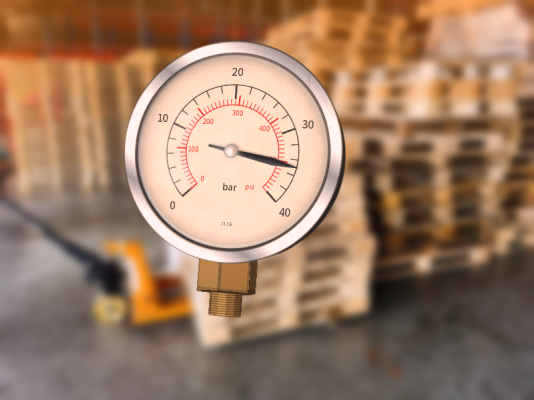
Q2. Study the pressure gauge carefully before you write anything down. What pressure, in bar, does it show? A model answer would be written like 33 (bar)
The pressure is 35 (bar)
